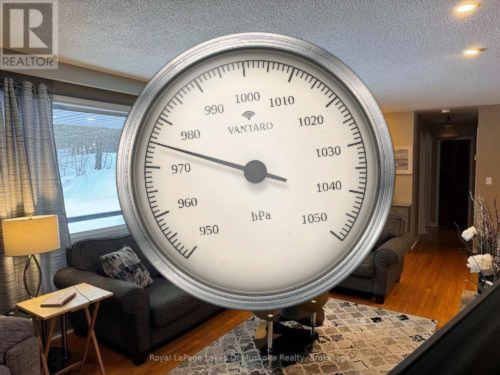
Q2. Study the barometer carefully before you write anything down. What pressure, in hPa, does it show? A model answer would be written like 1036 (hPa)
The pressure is 975 (hPa)
